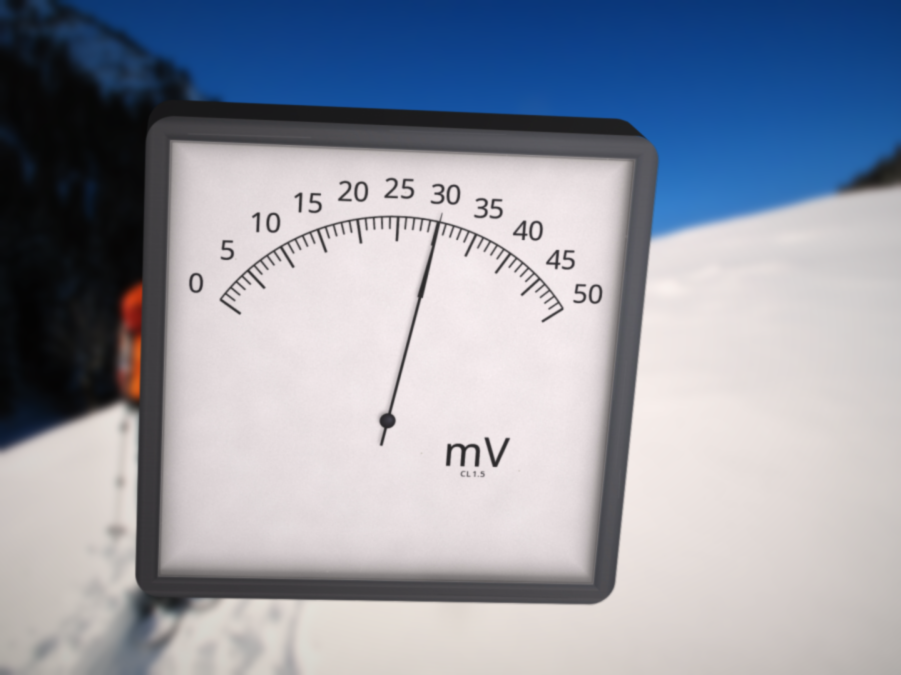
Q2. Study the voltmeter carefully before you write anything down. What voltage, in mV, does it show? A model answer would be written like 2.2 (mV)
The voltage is 30 (mV)
